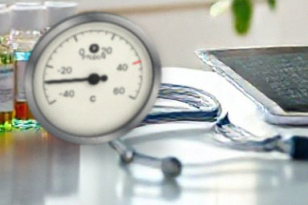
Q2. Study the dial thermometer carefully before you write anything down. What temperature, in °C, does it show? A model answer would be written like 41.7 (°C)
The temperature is -28 (°C)
